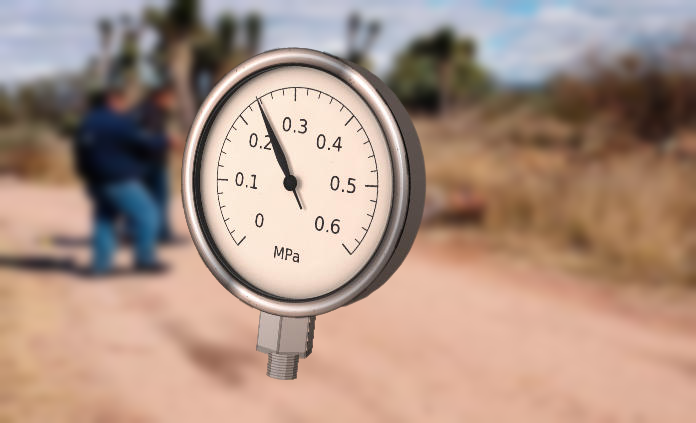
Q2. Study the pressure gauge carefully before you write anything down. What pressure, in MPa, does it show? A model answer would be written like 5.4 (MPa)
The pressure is 0.24 (MPa)
